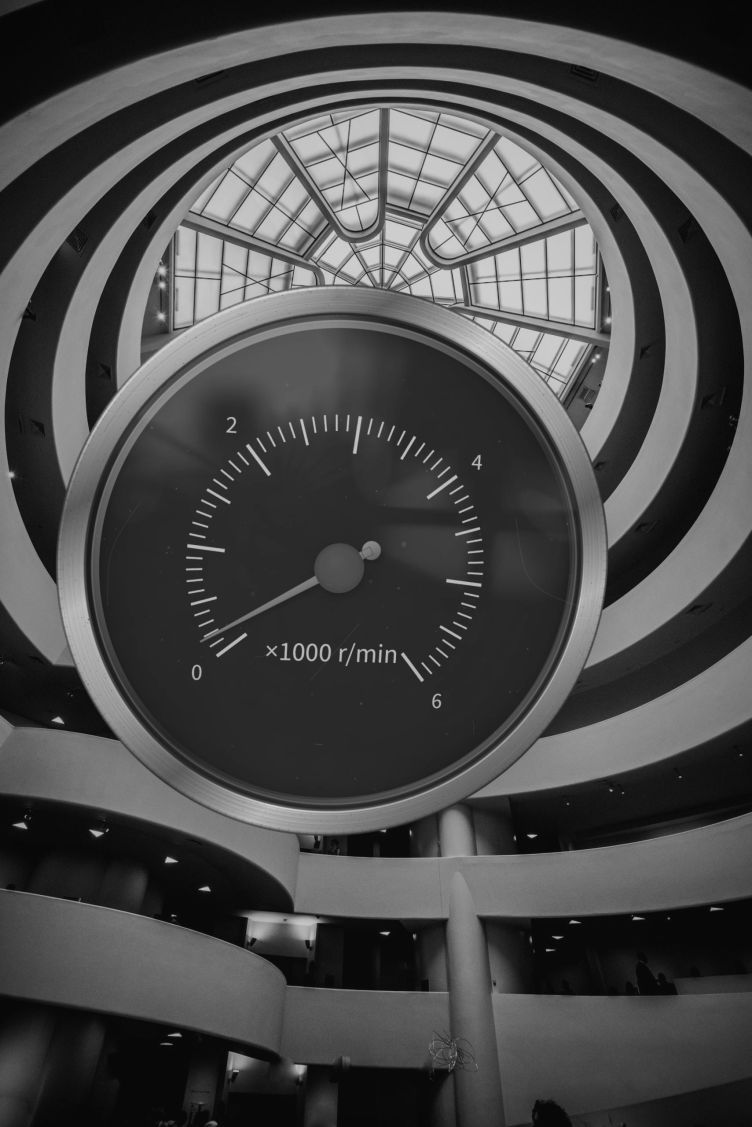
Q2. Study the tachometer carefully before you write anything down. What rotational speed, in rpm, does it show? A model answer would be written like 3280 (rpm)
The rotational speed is 200 (rpm)
